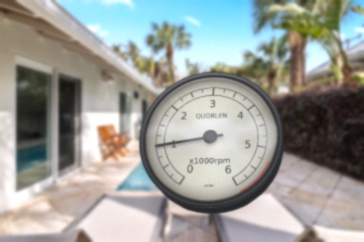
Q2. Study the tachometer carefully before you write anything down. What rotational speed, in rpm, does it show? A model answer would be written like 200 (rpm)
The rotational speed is 1000 (rpm)
